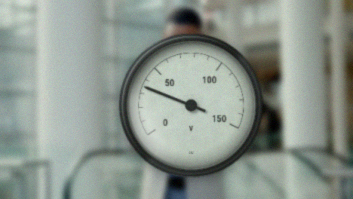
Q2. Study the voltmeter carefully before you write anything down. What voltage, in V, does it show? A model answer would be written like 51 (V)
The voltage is 35 (V)
